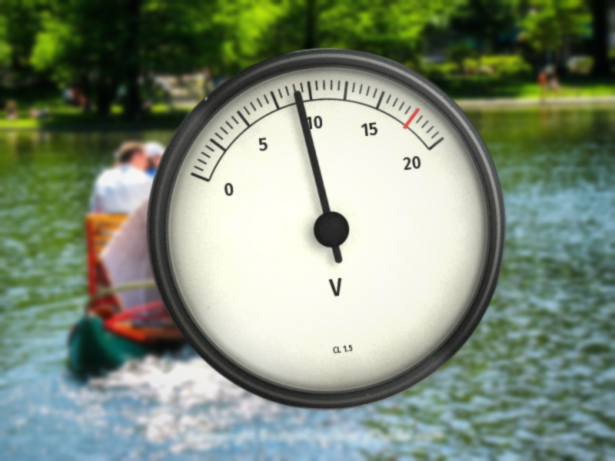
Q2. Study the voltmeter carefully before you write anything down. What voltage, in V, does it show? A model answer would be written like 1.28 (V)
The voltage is 9 (V)
